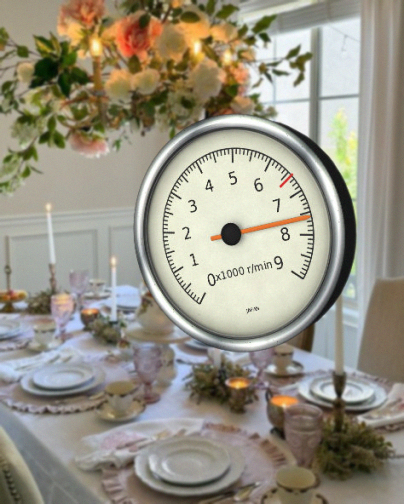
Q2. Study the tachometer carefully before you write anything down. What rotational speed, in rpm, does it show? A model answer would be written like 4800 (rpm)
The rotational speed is 7600 (rpm)
